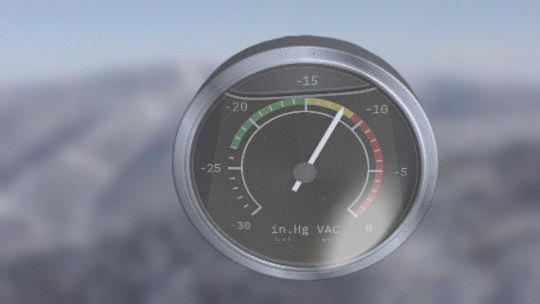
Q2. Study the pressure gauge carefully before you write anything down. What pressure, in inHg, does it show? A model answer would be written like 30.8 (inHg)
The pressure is -12 (inHg)
